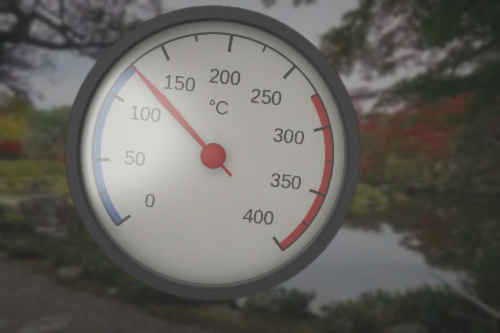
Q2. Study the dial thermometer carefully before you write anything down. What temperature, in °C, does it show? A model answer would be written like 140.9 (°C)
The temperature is 125 (°C)
